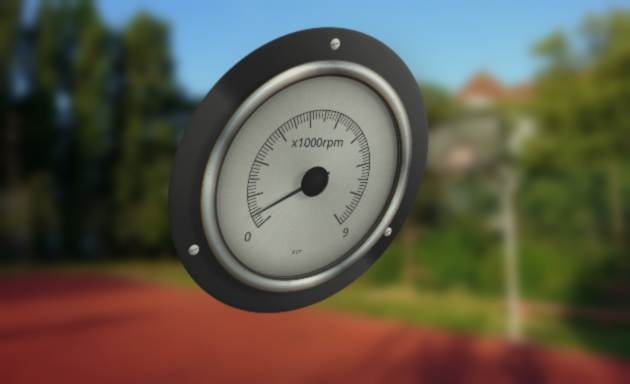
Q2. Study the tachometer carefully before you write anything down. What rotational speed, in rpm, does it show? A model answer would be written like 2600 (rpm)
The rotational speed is 500 (rpm)
